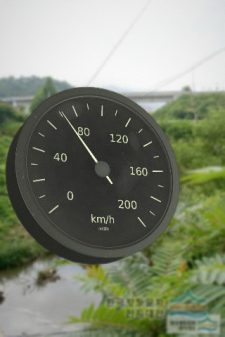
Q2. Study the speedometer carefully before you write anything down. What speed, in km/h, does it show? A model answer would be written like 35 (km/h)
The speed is 70 (km/h)
